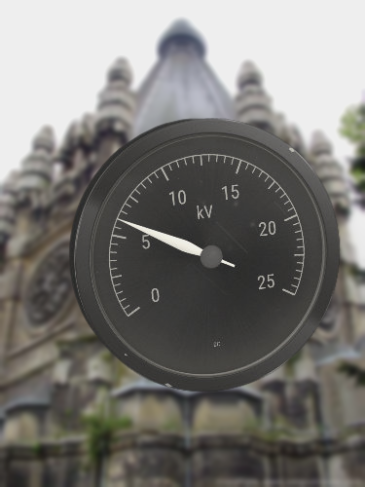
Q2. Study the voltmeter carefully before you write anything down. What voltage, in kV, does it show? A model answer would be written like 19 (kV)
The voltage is 6 (kV)
